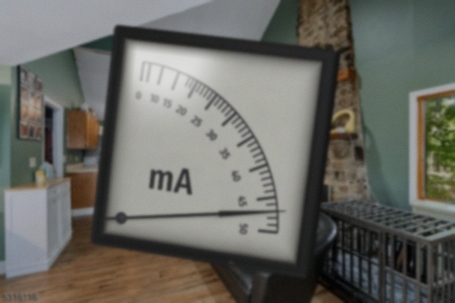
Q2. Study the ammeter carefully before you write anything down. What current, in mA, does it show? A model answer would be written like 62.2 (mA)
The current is 47 (mA)
